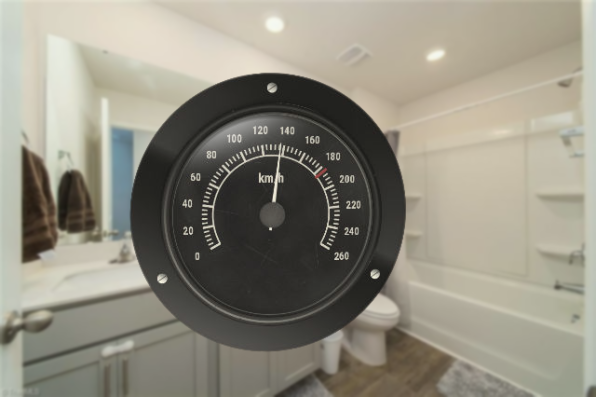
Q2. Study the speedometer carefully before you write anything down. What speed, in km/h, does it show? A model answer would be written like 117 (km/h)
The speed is 136 (km/h)
